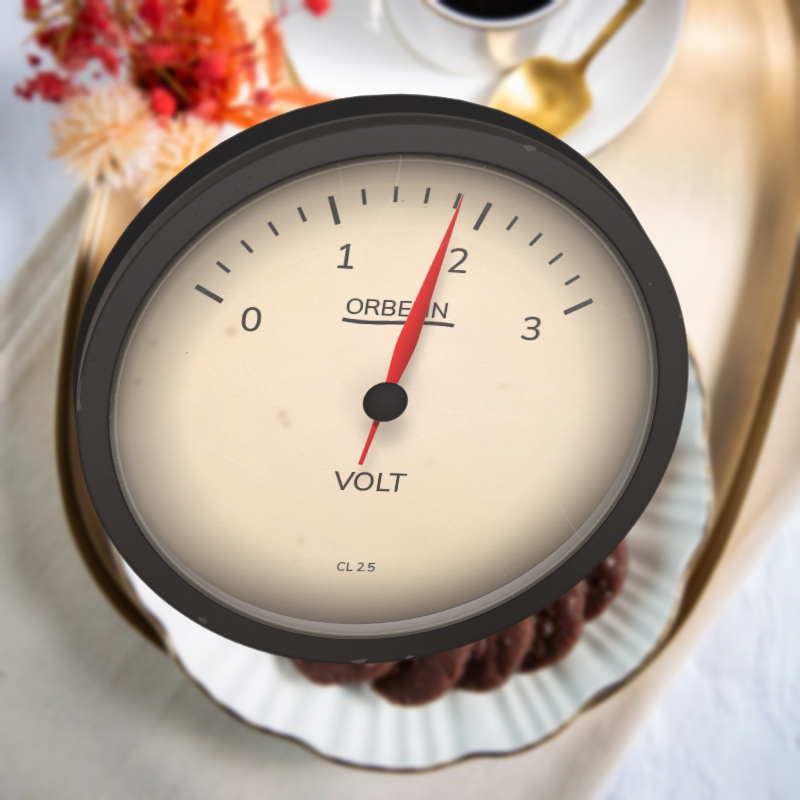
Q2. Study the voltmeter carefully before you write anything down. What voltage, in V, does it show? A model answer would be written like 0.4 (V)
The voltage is 1.8 (V)
